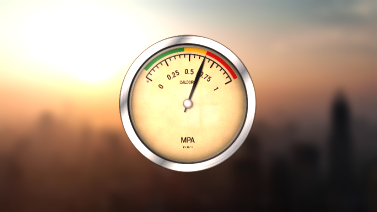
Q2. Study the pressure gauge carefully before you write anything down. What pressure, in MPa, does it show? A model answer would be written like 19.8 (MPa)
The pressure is 0.65 (MPa)
